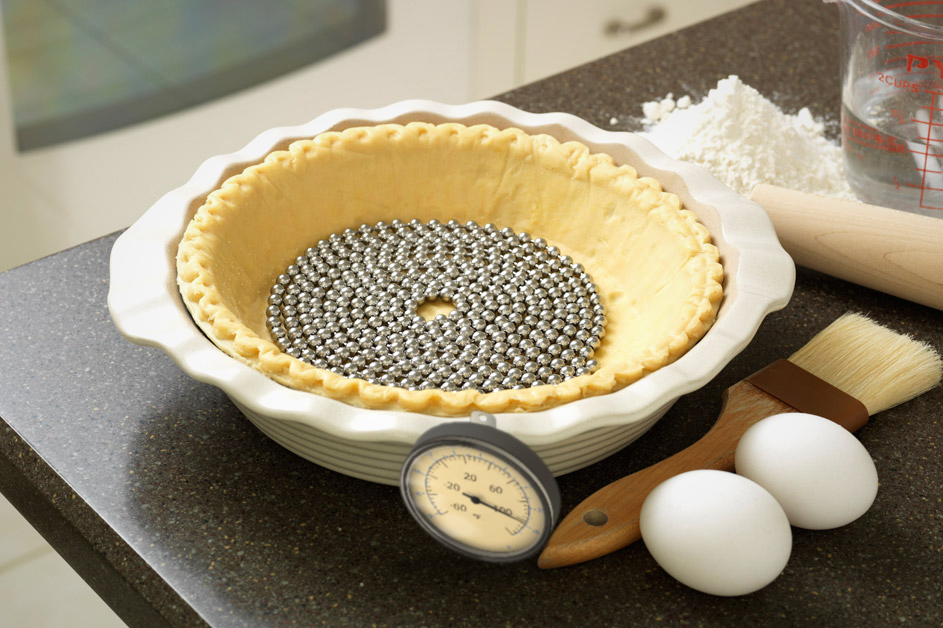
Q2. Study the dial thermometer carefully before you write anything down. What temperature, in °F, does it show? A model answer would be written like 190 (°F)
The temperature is 100 (°F)
